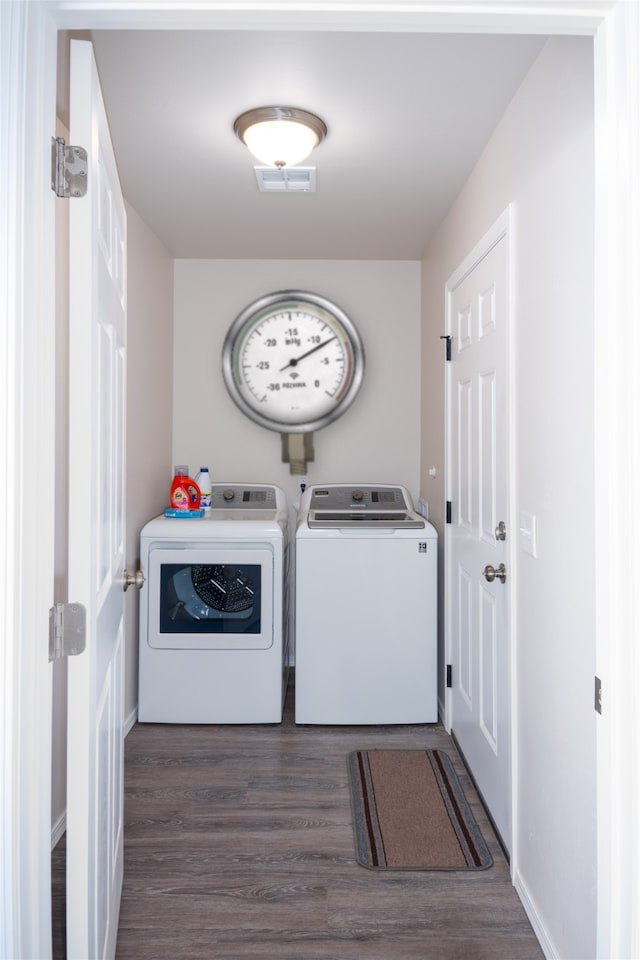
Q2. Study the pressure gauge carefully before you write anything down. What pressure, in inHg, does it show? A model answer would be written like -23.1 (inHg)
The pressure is -8 (inHg)
